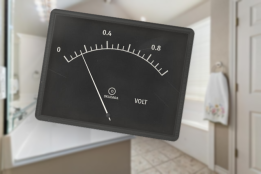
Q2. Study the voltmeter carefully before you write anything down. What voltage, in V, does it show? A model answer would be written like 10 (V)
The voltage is 0.15 (V)
